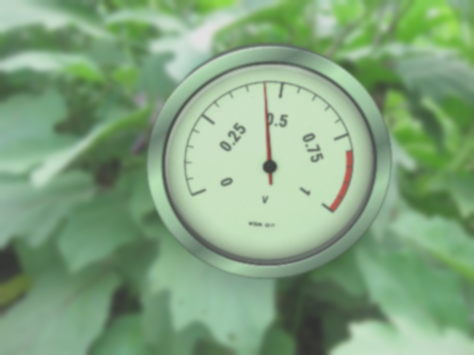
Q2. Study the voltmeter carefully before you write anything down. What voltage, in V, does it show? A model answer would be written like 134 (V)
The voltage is 0.45 (V)
